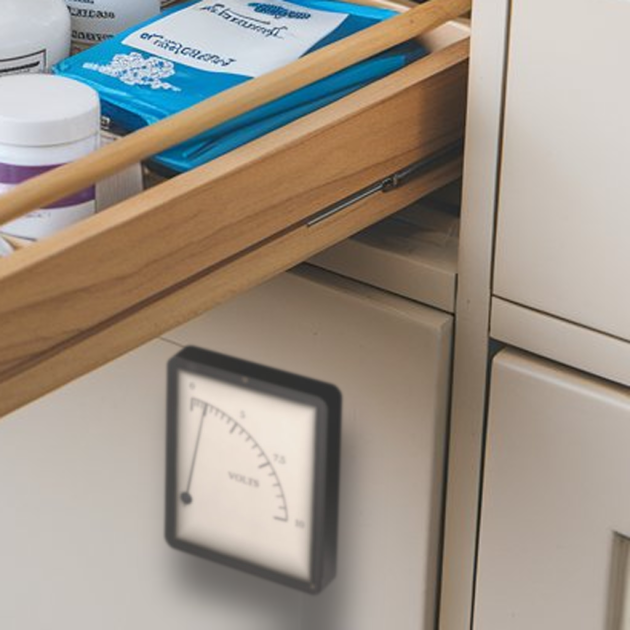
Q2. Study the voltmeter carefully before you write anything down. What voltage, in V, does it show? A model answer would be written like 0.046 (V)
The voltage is 2.5 (V)
